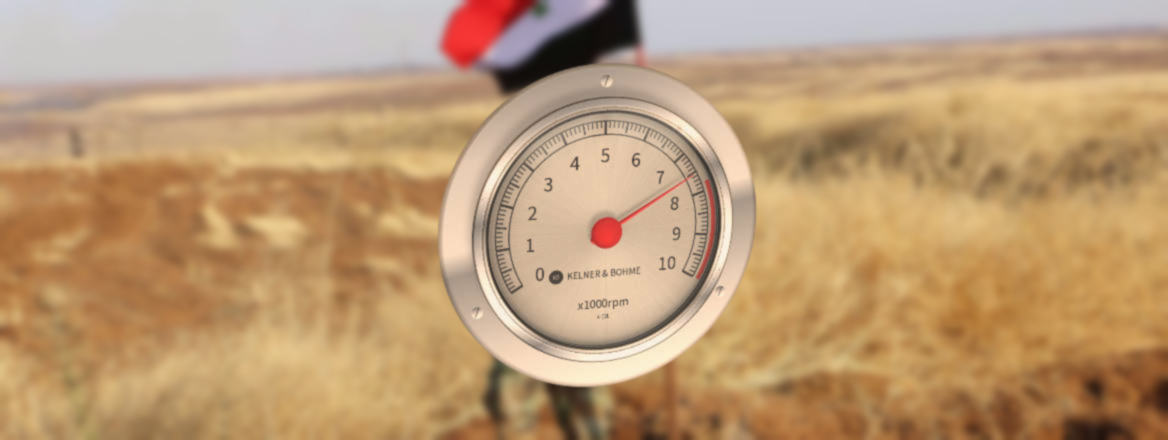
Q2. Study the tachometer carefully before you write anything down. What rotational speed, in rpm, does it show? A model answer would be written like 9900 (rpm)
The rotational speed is 7500 (rpm)
